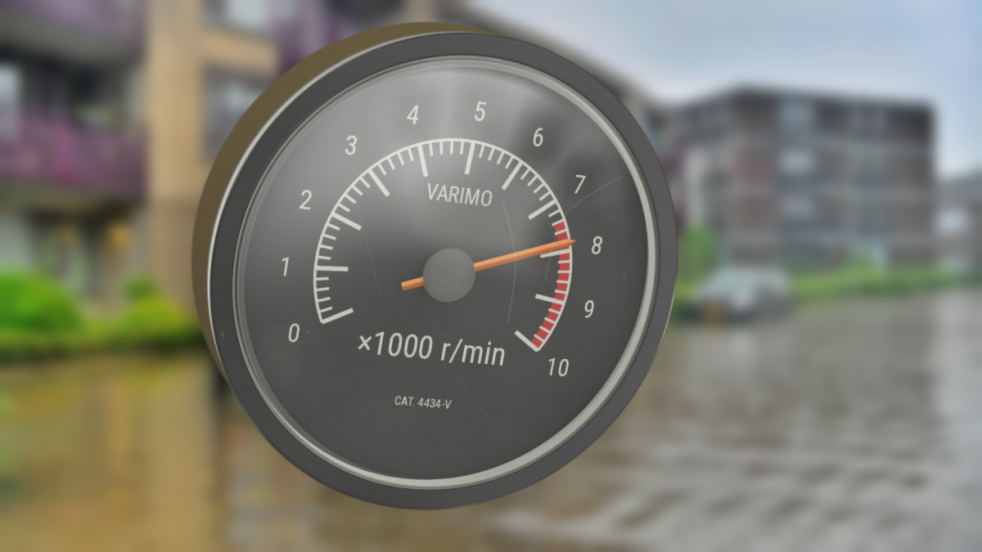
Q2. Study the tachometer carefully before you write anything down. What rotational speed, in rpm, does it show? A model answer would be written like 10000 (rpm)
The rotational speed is 7800 (rpm)
